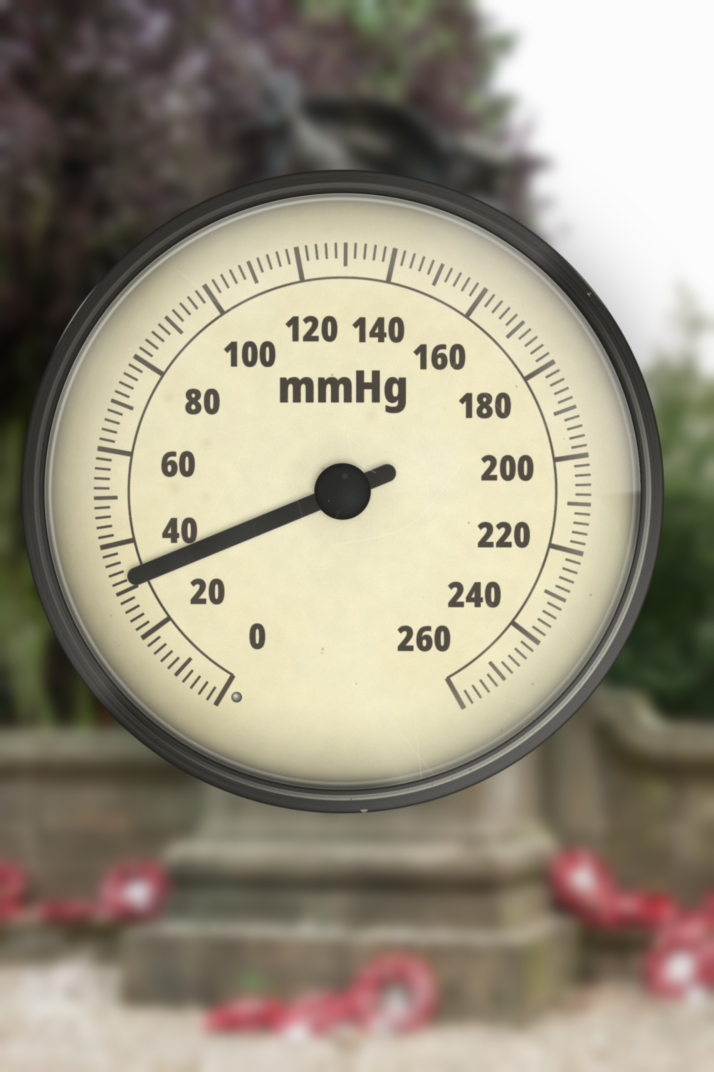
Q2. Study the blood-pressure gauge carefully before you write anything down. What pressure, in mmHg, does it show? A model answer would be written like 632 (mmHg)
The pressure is 32 (mmHg)
